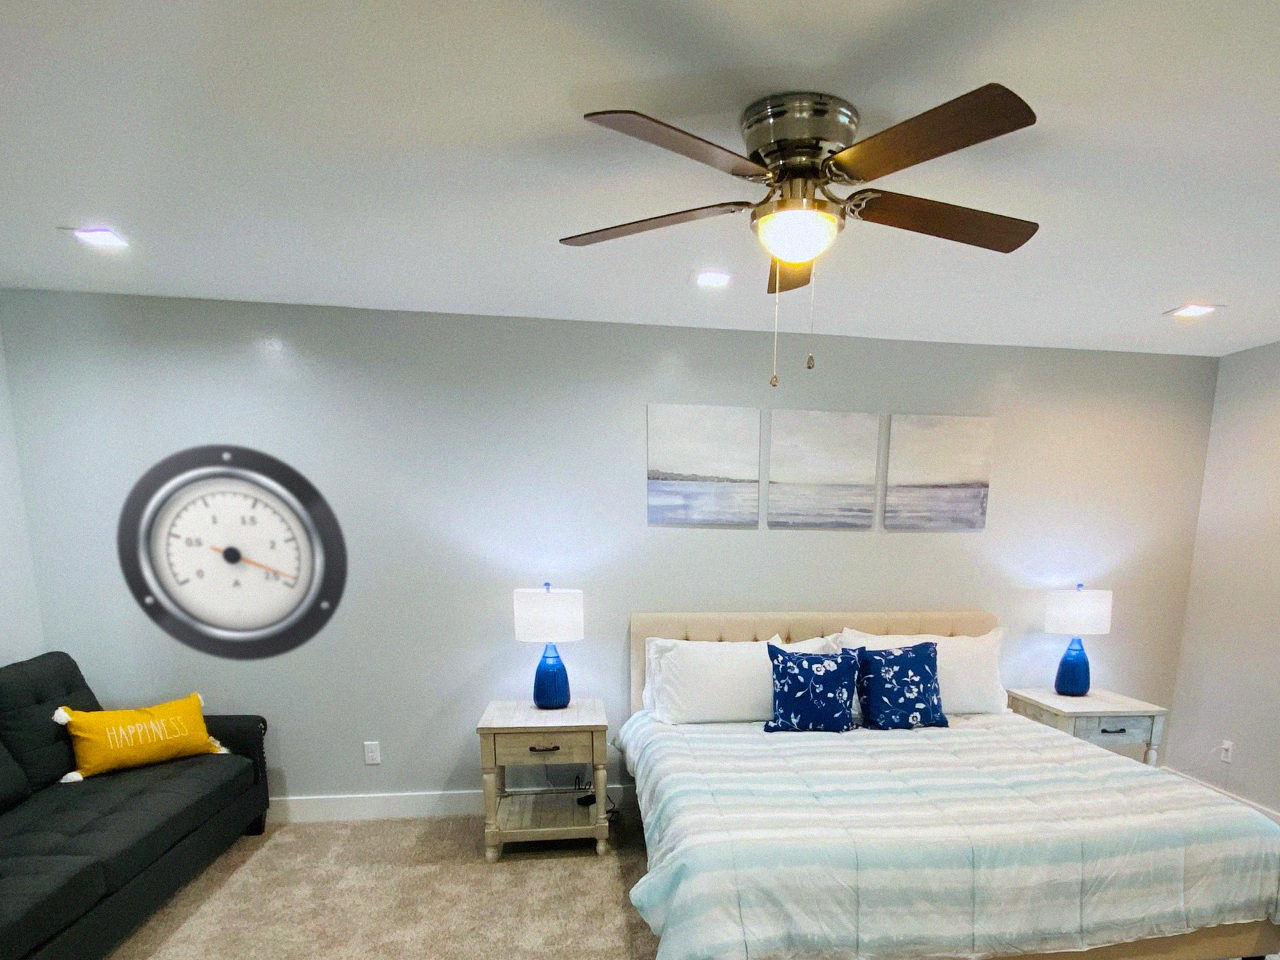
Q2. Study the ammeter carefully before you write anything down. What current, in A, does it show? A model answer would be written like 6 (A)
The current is 2.4 (A)
